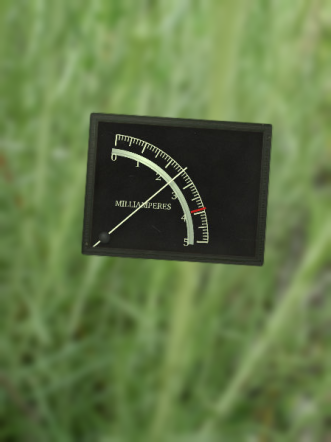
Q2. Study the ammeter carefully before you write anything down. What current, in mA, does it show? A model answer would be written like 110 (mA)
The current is 2.5 (mA)
